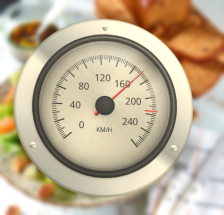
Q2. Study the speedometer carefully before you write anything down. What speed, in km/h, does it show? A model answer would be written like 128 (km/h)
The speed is 170 (km/h)
